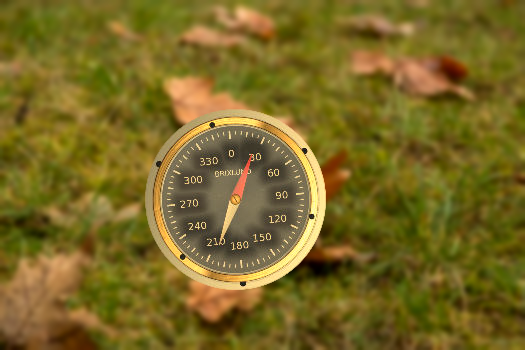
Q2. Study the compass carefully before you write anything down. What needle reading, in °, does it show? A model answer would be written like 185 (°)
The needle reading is 25 (°)
